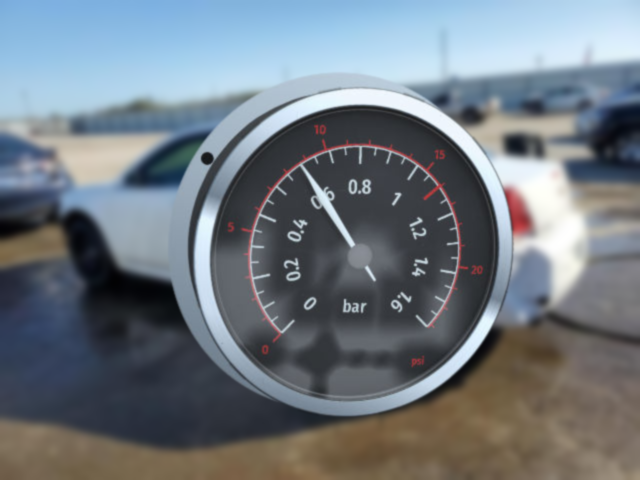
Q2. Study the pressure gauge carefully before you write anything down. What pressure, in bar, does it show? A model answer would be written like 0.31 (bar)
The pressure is 0.6 (bar)
